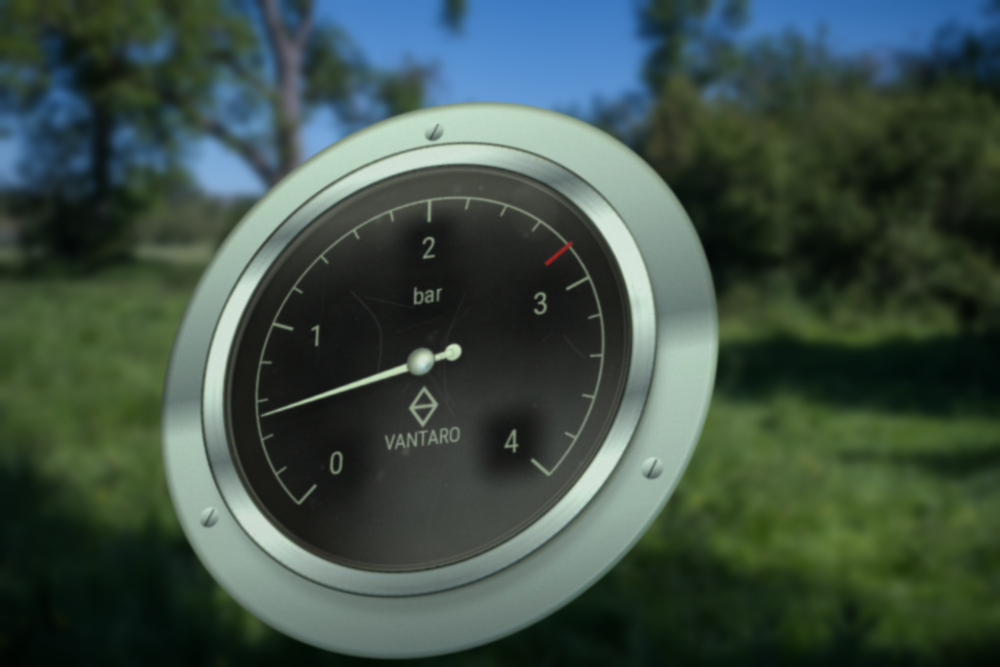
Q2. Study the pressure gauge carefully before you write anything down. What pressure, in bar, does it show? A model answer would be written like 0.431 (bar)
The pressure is 0.5 (bar)
